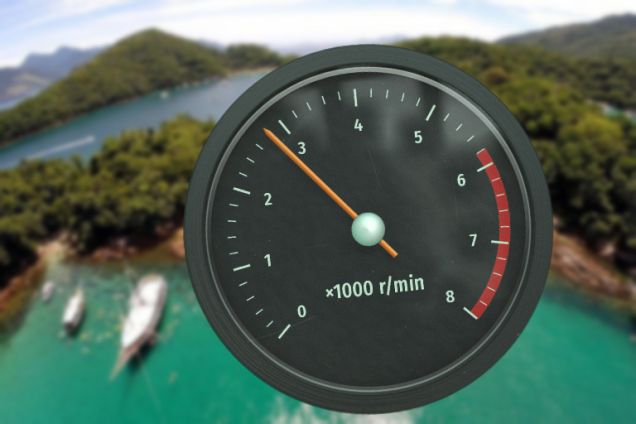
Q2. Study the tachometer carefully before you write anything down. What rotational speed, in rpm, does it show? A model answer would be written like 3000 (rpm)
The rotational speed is 2800 (rpm)
